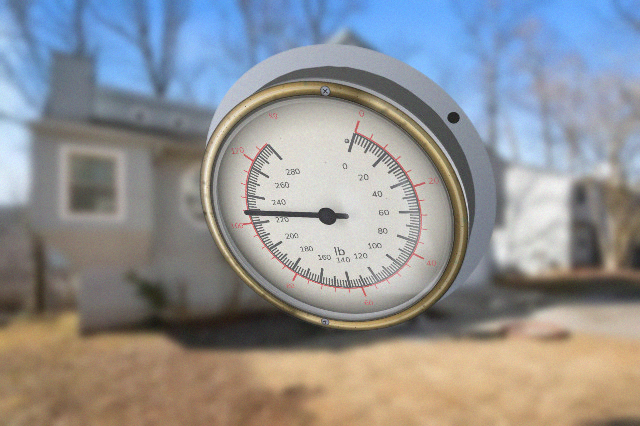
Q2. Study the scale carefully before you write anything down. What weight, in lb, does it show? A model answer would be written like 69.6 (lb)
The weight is 230 (lb)
